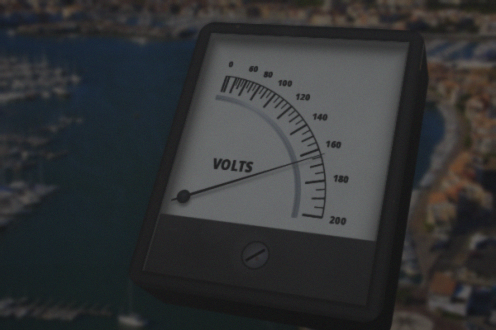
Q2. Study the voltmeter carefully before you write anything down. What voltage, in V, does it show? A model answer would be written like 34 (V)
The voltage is 165 (V)
